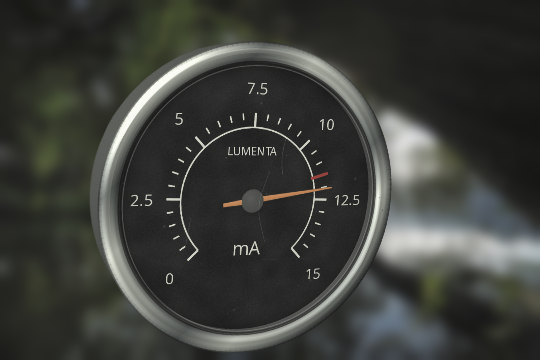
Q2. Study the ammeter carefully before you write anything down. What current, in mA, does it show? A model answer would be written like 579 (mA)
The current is 12 (mA)
